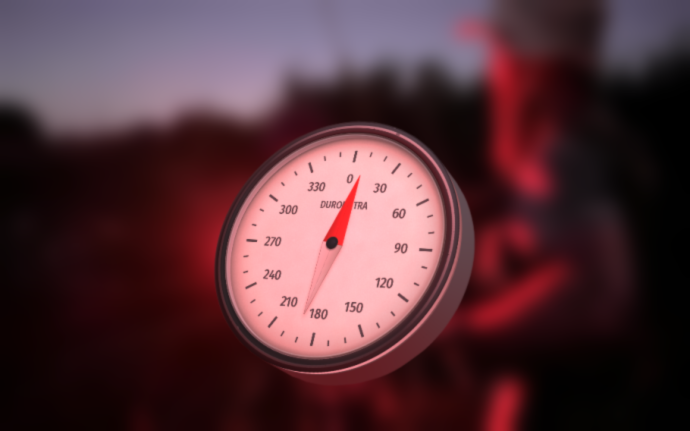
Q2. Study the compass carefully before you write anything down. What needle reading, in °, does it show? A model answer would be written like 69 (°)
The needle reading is 10 (°)
